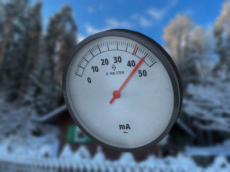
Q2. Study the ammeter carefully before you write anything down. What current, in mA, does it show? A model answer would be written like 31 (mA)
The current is 45 (mA)
